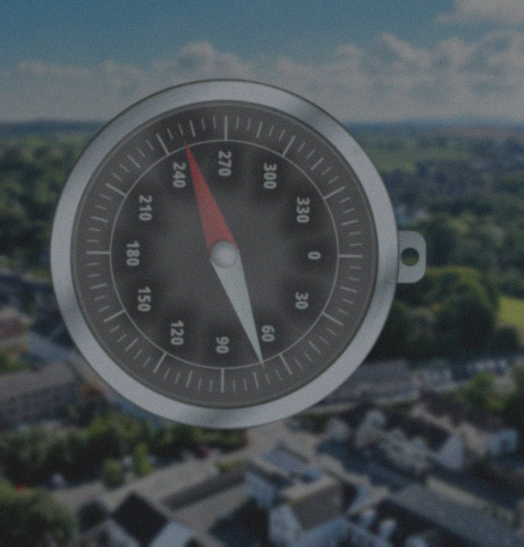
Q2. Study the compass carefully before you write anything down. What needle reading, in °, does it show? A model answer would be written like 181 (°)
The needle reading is 250 (°)
